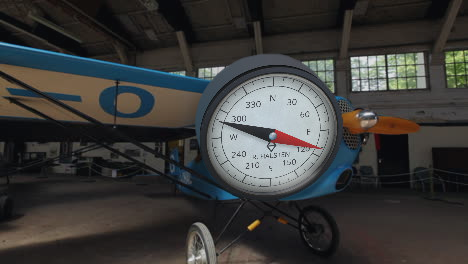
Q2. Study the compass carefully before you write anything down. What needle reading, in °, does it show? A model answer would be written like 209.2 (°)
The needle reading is 110 (°)
